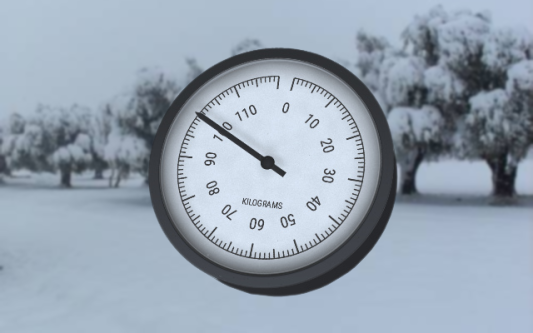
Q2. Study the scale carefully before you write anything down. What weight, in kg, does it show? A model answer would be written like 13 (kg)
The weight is 100 (kg)
